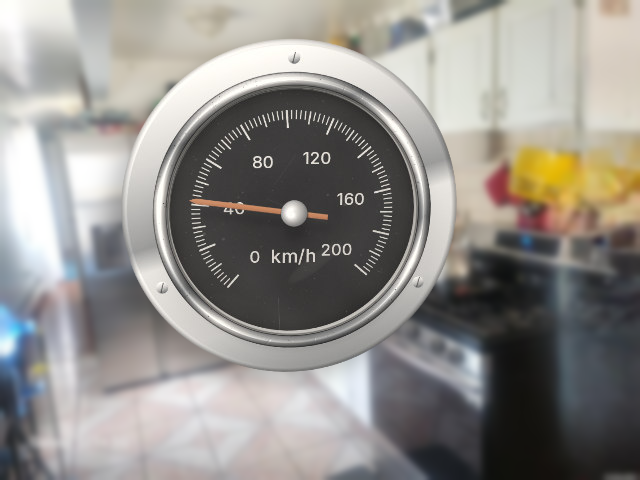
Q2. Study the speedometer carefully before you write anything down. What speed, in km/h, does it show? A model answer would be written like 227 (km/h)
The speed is 42 (km/h)
